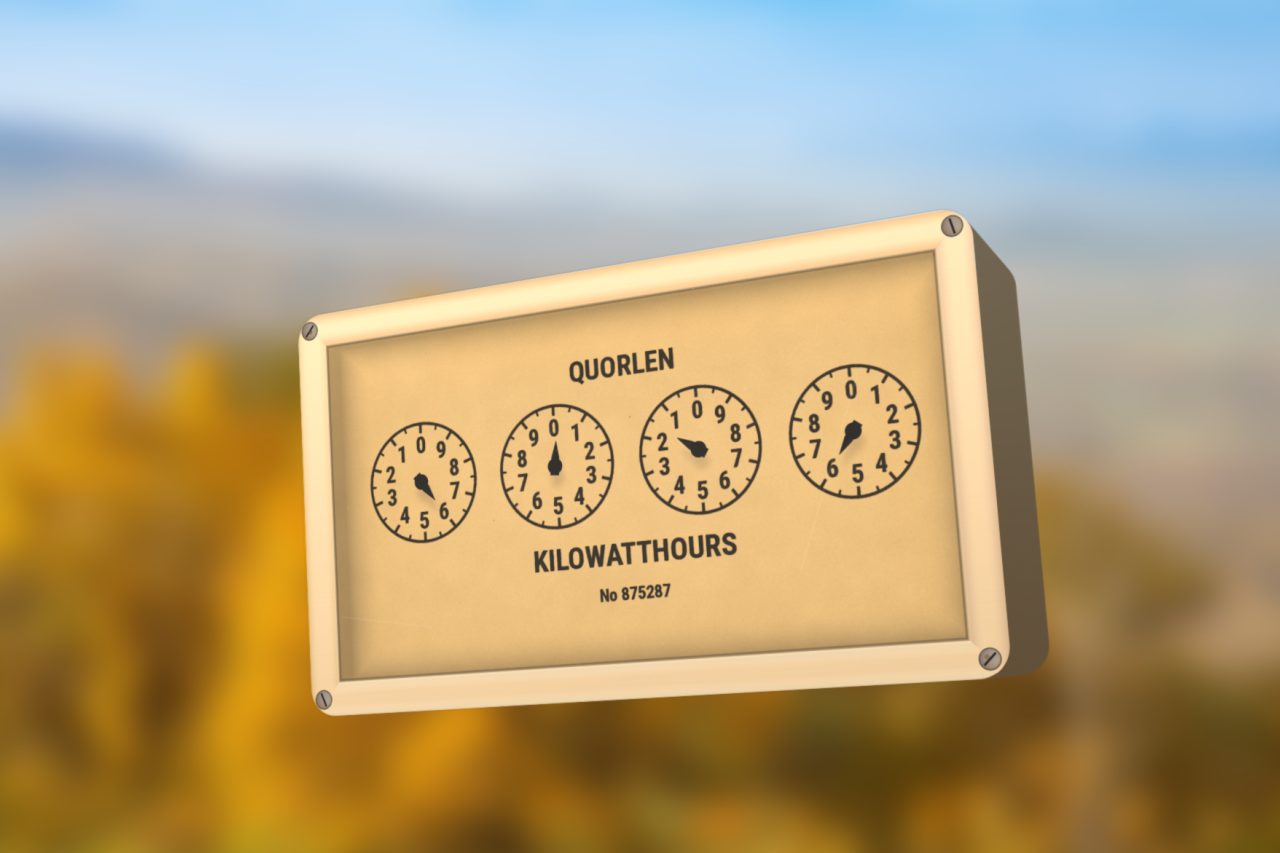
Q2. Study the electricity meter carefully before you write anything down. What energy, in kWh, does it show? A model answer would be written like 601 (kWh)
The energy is 6016 (kWh)
